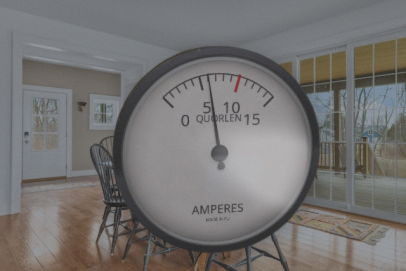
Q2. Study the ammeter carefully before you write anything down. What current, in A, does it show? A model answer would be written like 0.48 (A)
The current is 6 (A)
